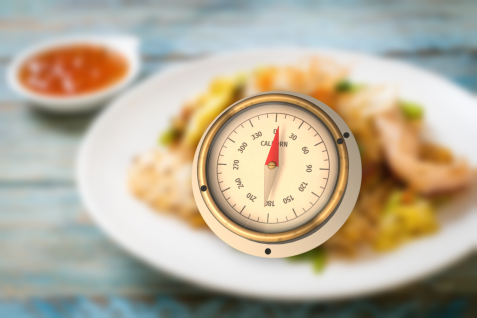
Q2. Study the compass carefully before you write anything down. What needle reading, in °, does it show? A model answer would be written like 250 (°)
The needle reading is 5 (°)
